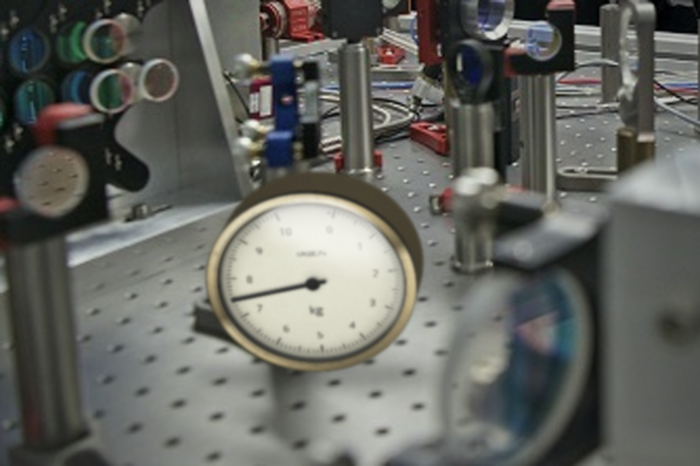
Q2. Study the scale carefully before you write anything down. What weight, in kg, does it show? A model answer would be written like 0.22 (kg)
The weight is 7.5 (kg)
